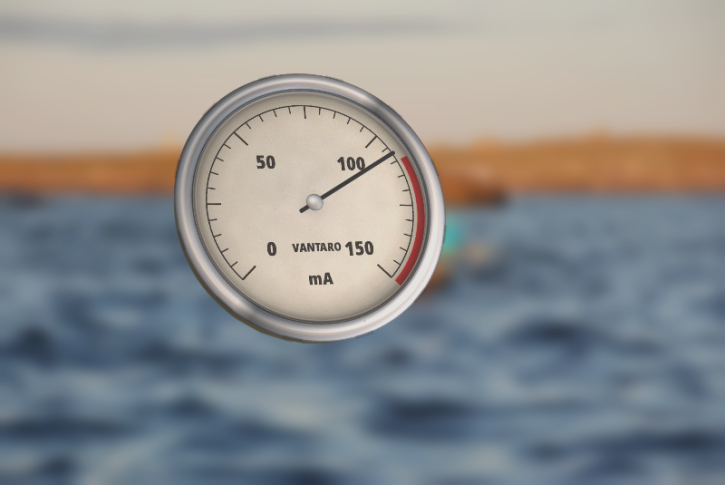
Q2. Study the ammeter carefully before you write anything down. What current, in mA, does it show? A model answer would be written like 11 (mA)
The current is 107.5 (mA)
